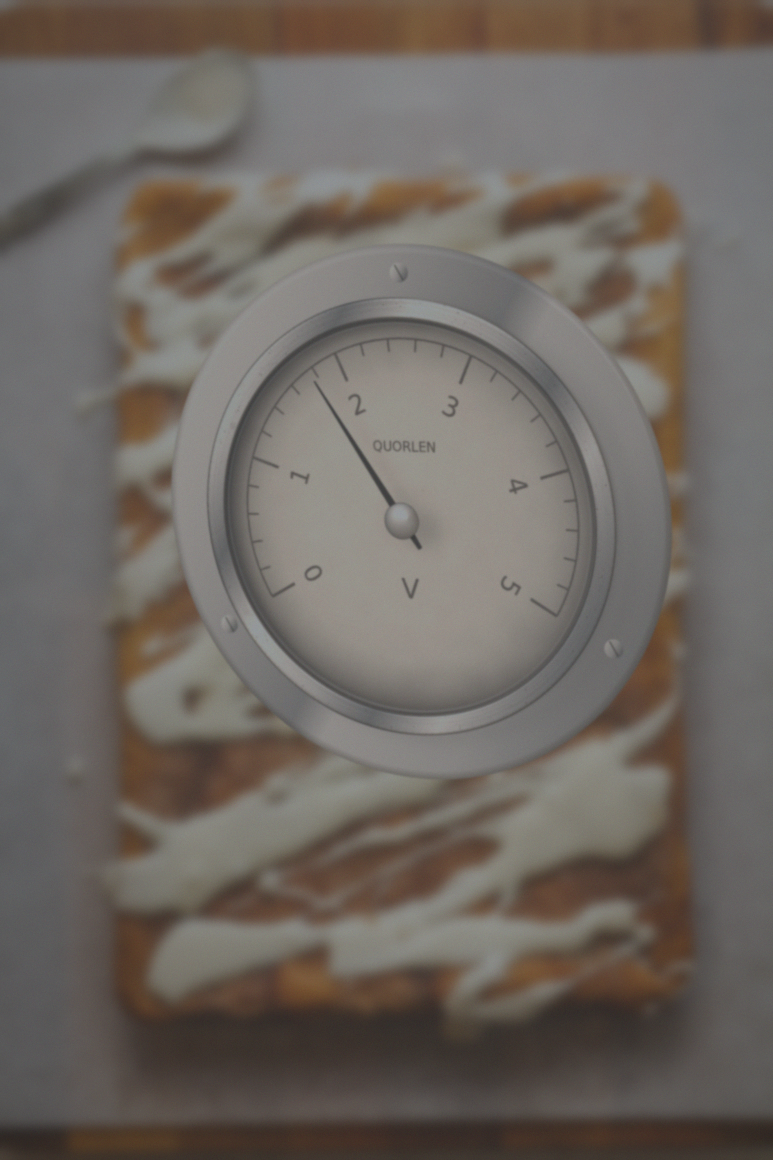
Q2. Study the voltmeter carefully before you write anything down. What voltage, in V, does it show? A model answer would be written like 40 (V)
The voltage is 1.8 (V)
